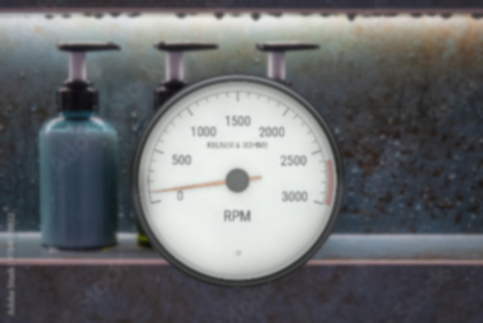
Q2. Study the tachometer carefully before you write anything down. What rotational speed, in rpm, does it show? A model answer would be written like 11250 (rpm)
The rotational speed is 100 (rpm)
